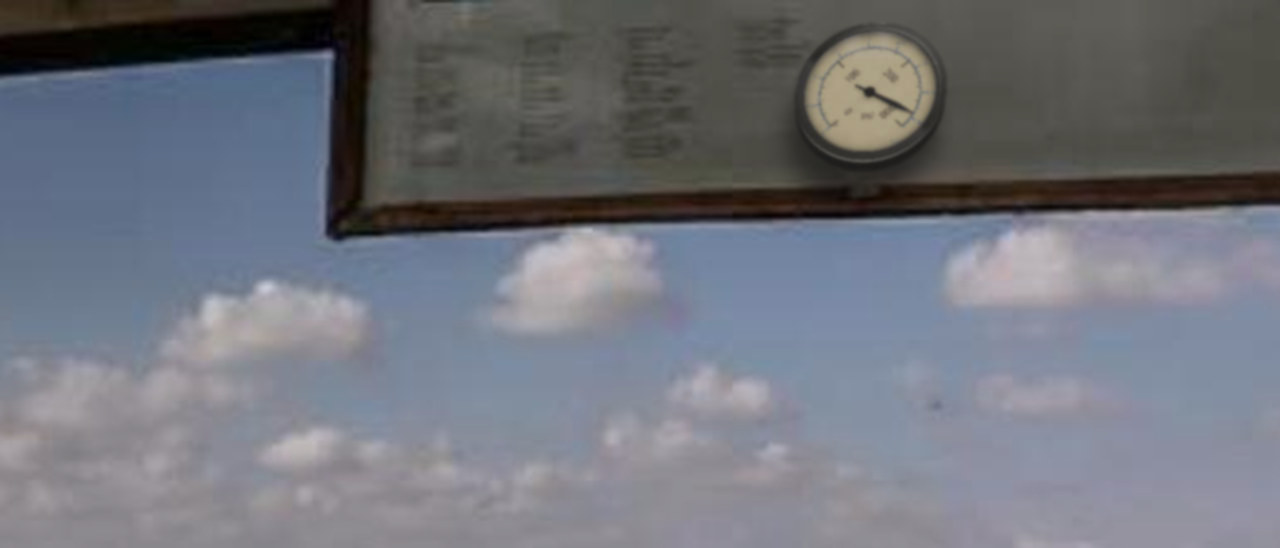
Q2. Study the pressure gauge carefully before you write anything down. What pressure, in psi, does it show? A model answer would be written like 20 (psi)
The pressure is 280 (psi)
